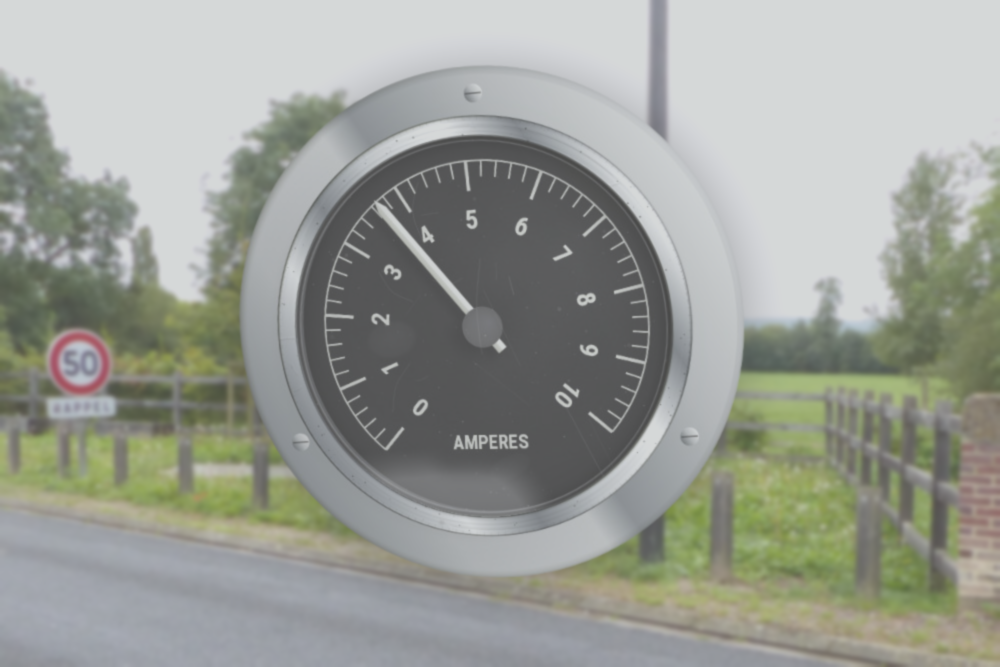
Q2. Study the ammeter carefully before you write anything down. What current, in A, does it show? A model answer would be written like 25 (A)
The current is 3.7 (A)
